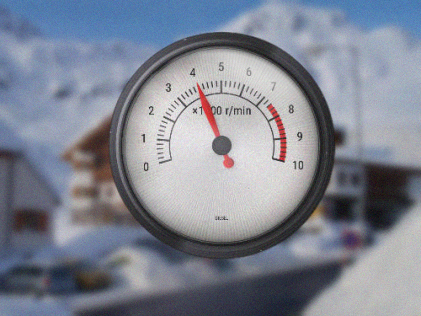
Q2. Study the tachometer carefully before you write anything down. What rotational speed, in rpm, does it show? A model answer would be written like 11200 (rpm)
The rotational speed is 4000 (rpm)
